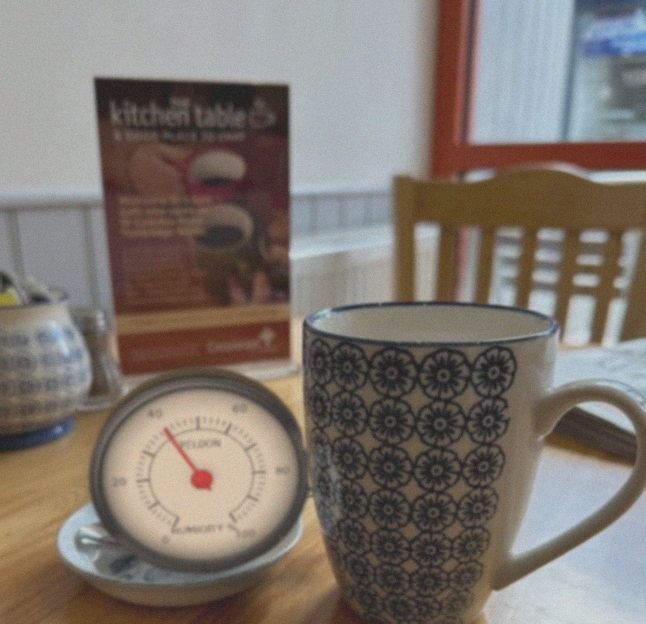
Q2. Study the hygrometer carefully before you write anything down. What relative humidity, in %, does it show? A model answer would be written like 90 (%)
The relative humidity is 40 (%)
